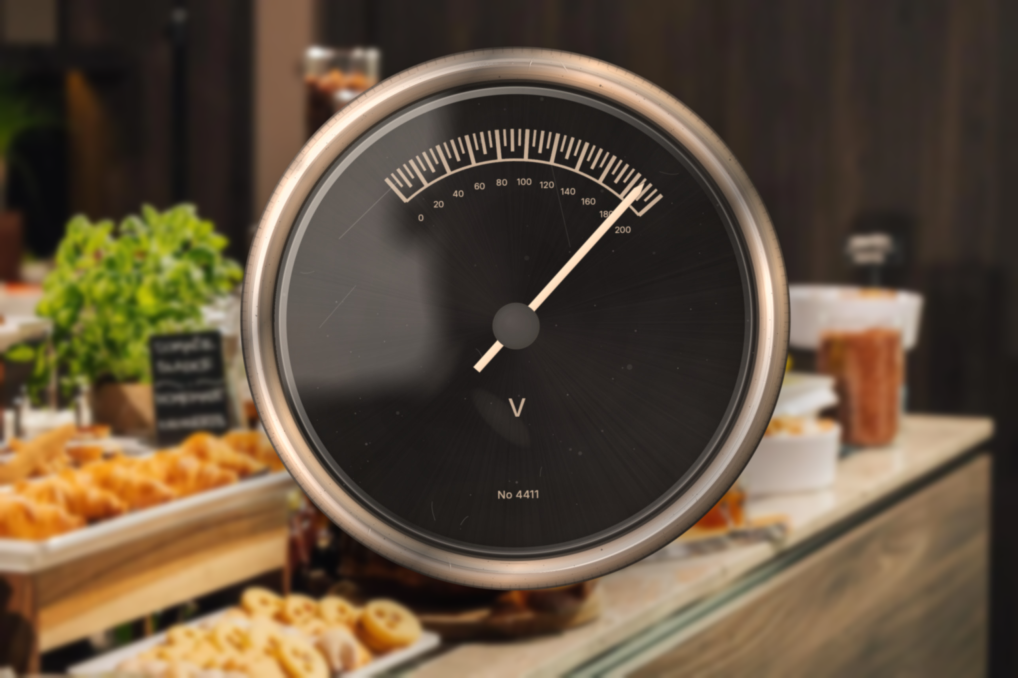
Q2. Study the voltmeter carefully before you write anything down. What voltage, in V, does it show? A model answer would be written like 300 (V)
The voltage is 185 (V)
